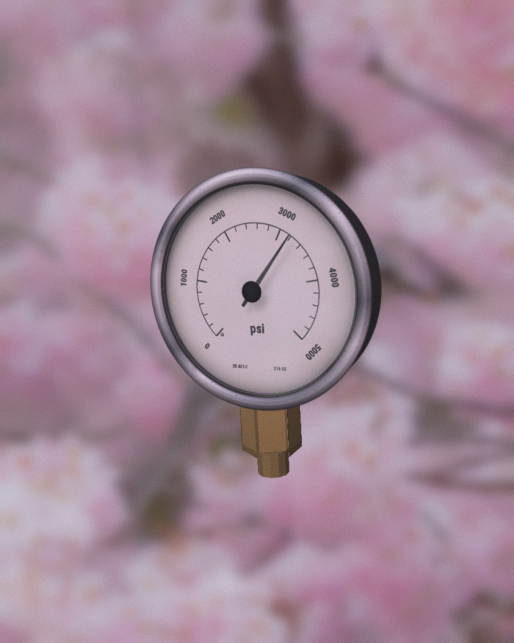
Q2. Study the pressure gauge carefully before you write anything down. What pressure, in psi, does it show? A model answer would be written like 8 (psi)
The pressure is 3200 (psi)
